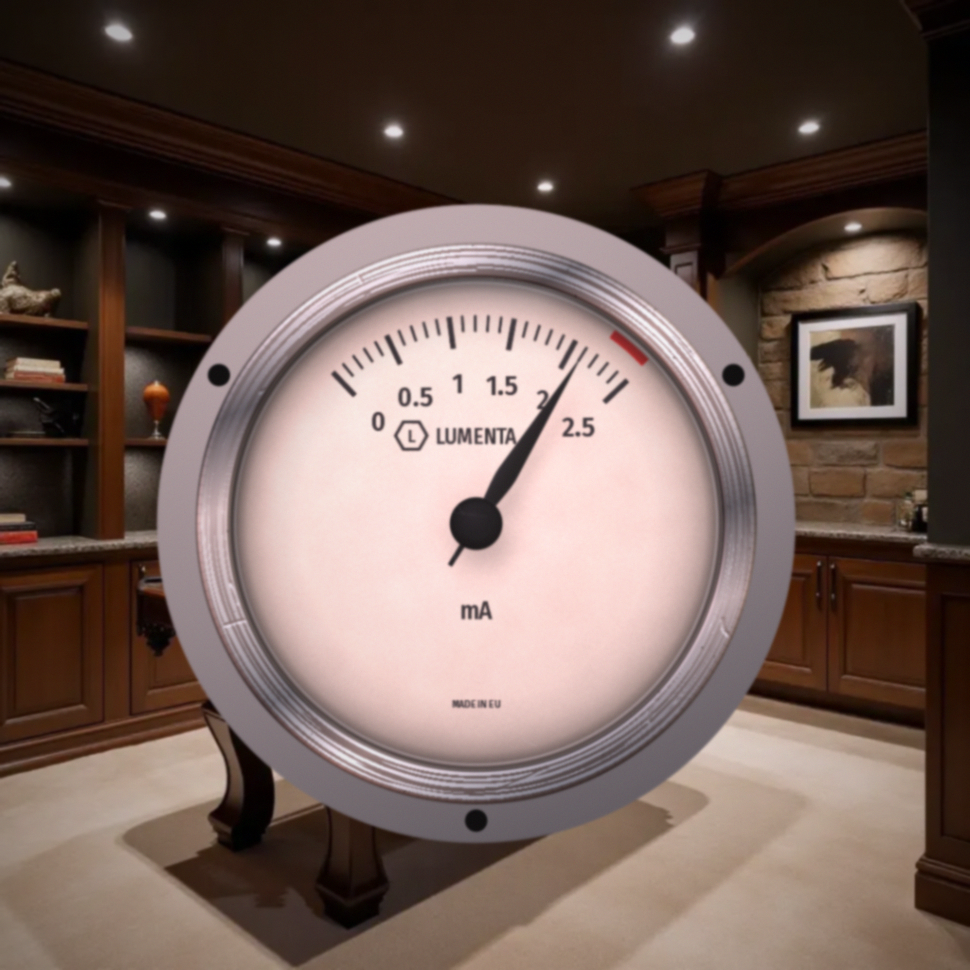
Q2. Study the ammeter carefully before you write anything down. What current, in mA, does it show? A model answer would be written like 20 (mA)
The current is 2.1 (mA)
